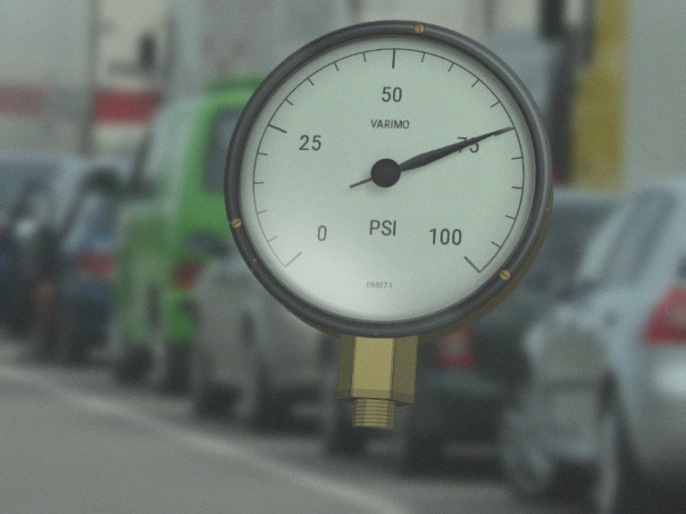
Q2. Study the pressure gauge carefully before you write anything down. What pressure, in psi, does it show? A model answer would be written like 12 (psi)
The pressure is 75 (psi)
